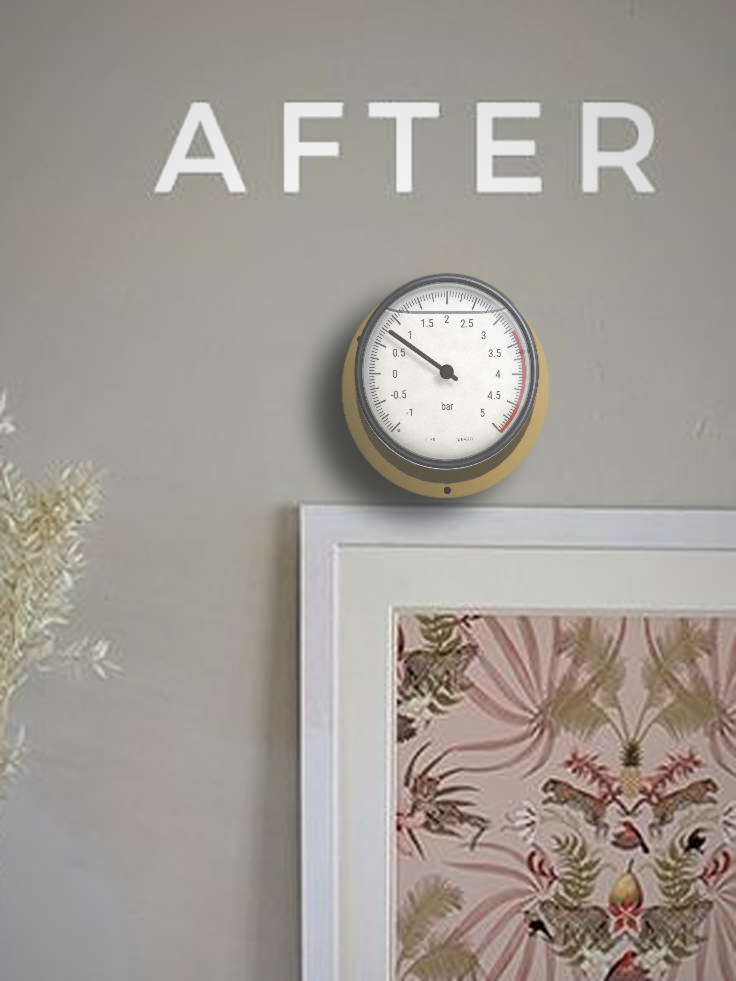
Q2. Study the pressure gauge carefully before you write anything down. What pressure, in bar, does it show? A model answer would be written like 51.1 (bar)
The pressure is 0.75 (bar)
